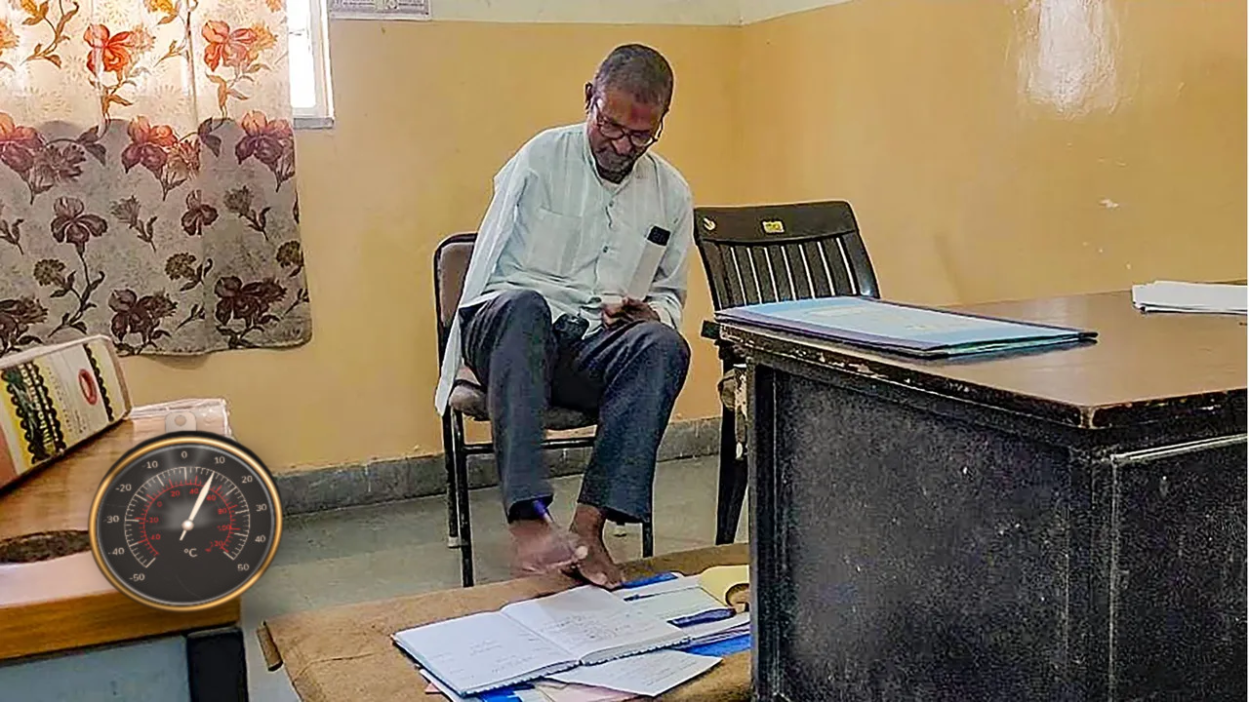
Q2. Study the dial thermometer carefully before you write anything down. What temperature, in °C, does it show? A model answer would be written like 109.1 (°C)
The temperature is 10 (°C)
